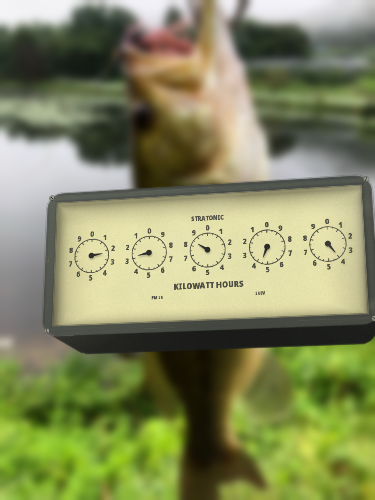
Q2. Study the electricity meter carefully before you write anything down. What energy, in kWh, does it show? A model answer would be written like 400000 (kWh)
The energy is 22844 (kWh)
